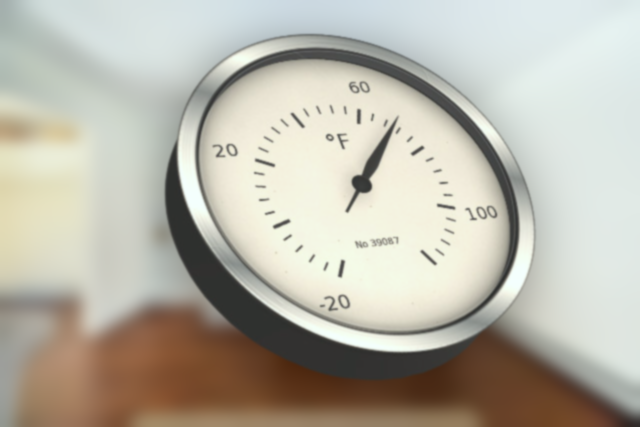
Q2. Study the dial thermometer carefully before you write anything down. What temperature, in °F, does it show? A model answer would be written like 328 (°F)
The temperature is 70 (°F)
